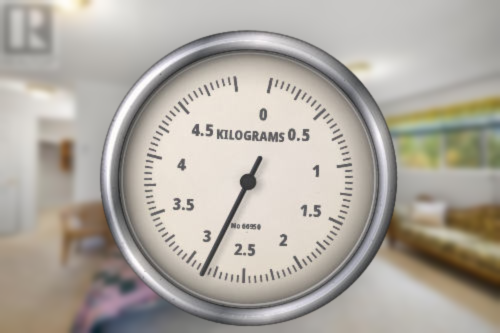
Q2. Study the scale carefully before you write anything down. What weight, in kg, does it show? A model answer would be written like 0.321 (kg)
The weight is 2.85 (kg)
